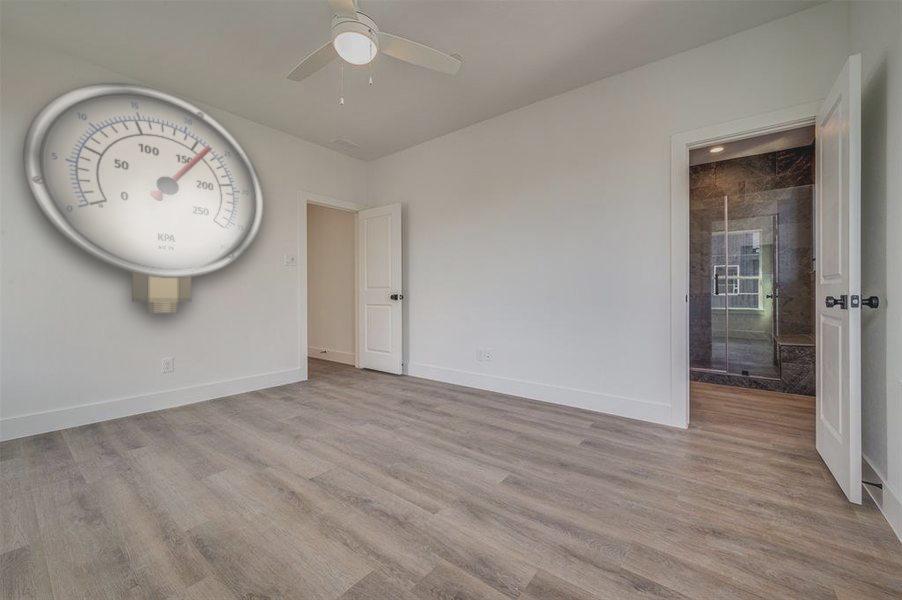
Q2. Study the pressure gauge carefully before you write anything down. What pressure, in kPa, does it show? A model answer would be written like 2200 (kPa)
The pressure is 160 (kPa)
